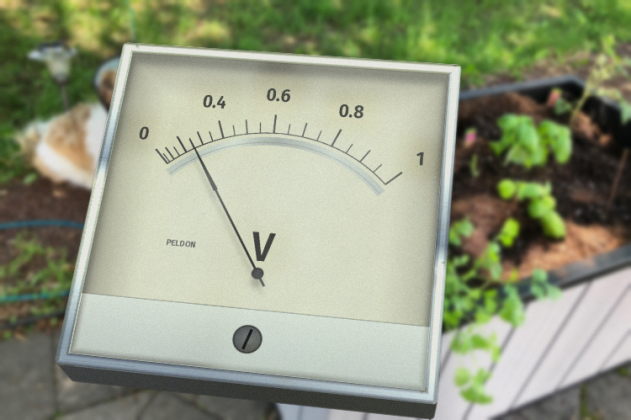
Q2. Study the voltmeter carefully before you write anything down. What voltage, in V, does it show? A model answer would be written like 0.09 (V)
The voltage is 0.25 (V)
